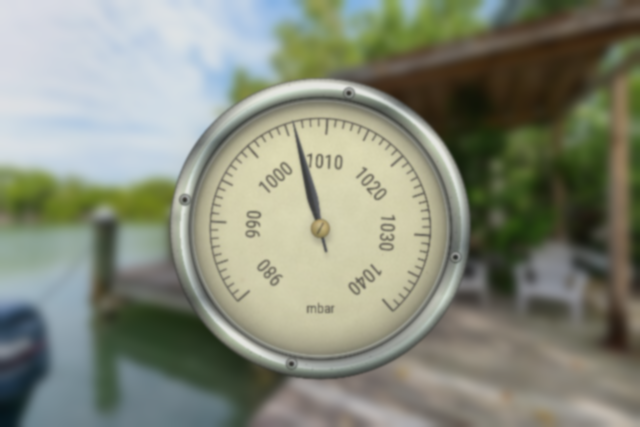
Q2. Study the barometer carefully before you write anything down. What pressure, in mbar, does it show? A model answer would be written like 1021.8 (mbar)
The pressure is 1006 (mbar)
